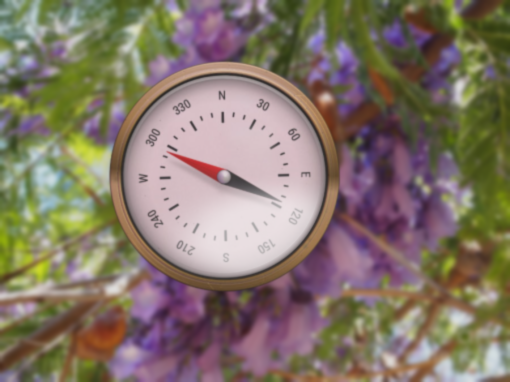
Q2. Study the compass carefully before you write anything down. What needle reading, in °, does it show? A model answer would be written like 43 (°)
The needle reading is 295 (°)
